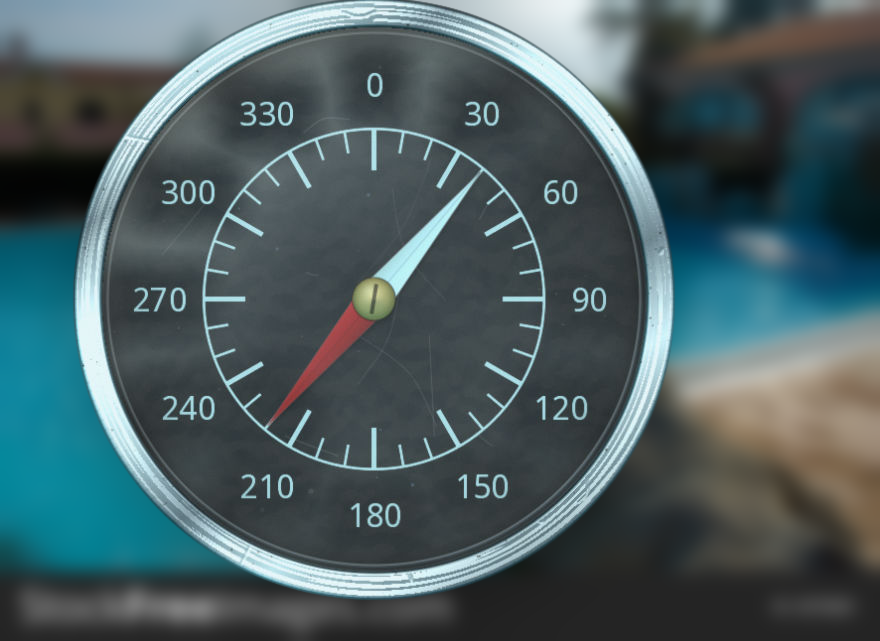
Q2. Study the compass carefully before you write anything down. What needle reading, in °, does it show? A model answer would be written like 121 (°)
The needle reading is 220 (°)
